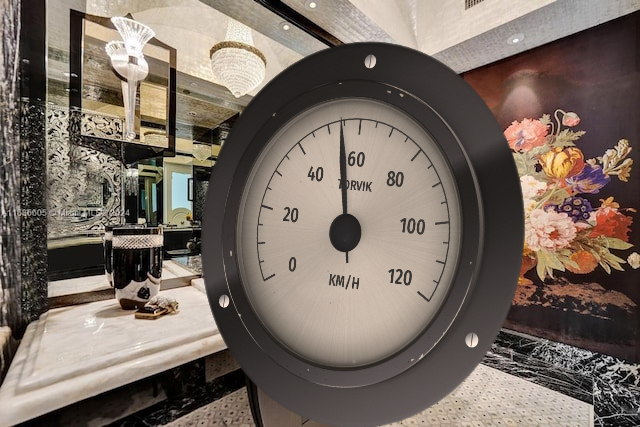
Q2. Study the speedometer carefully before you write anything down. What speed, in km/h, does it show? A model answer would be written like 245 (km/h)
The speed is 55 (km/h)
